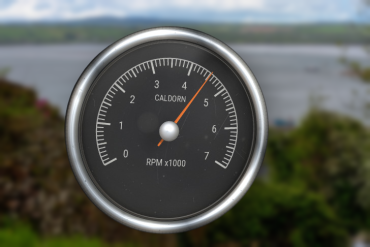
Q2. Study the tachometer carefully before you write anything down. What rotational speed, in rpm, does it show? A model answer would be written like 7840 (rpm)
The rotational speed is 4500 (rpm)
